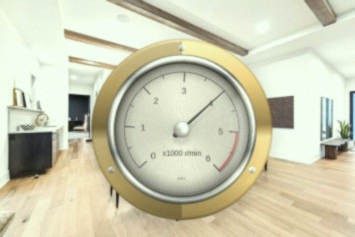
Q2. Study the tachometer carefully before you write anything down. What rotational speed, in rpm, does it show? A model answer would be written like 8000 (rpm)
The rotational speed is 4000 (rpm)
